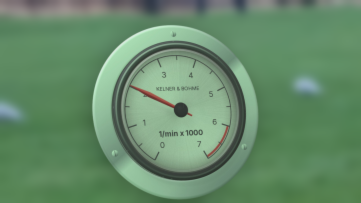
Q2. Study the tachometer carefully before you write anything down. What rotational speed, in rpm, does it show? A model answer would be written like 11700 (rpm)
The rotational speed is 2000 (rpm)
